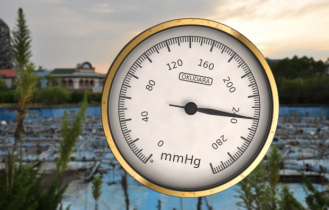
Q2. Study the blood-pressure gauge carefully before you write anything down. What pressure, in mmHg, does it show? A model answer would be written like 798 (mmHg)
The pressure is 240 (mmHg)
